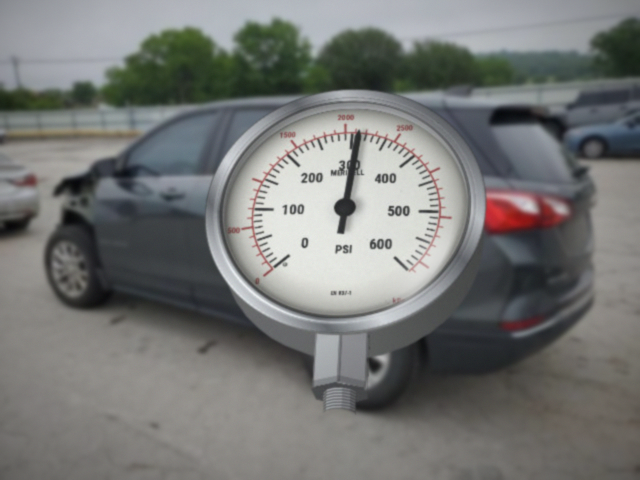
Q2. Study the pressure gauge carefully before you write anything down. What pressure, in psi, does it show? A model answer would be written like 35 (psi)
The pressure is 310 (psi)
